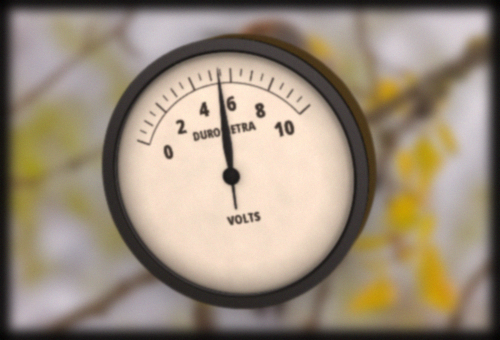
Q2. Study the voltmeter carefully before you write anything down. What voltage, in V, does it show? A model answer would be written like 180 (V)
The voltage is 5.5 (V)
